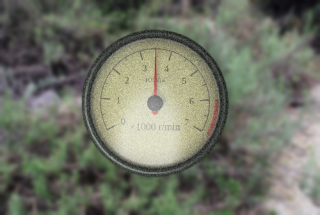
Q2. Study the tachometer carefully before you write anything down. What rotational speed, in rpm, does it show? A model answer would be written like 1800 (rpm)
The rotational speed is 3500 (rpm)
